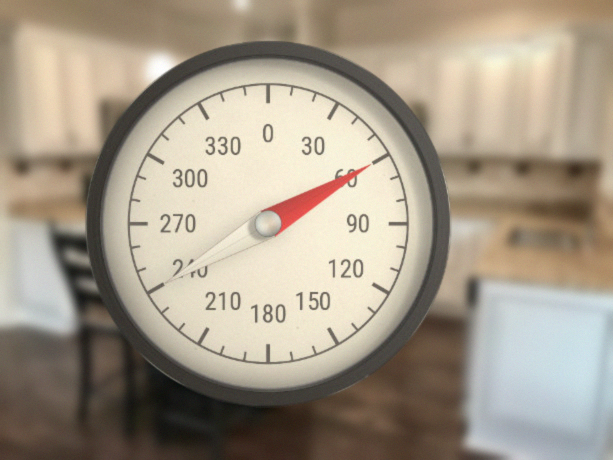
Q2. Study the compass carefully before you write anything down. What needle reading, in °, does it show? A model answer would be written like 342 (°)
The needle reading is 60 (°)
